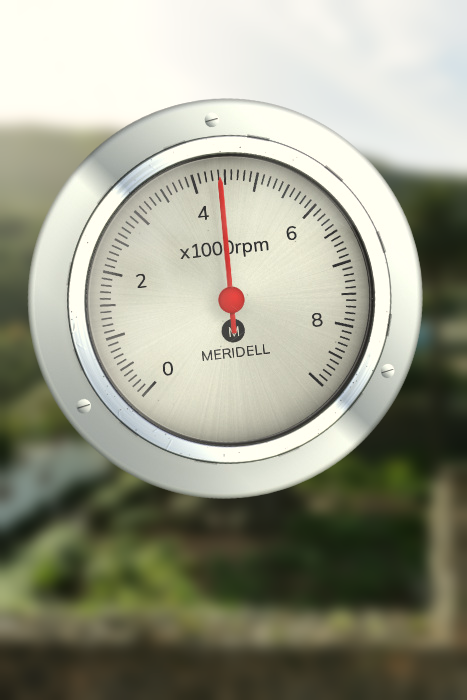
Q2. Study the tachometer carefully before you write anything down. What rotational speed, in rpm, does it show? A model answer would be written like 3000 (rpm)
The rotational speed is 4400 (rpm)
